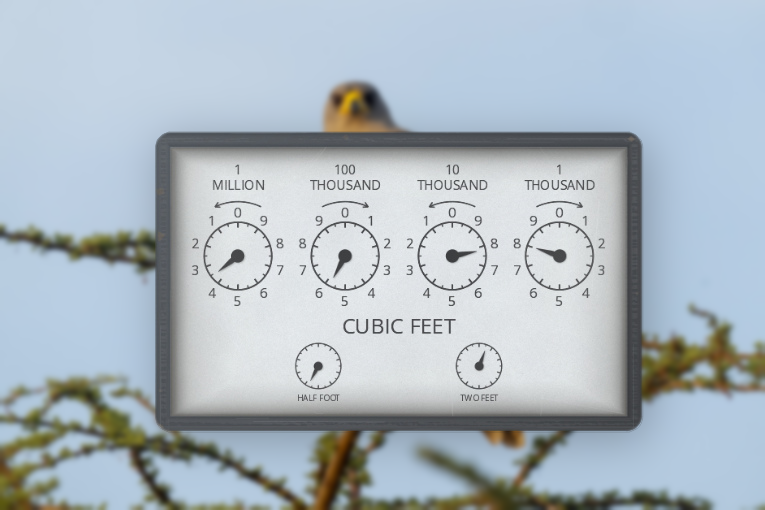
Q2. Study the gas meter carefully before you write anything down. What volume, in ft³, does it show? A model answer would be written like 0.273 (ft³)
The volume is 357800 (ft³)
